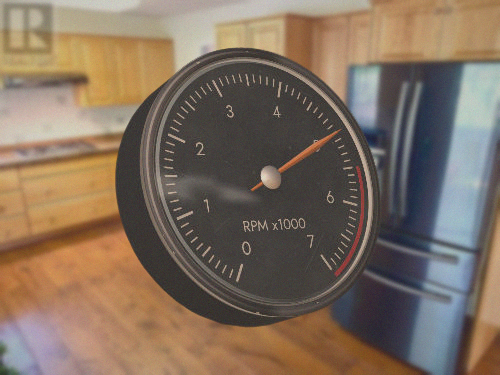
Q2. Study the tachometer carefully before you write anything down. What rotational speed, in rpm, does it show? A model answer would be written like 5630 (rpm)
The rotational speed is 5000 (rpm)
